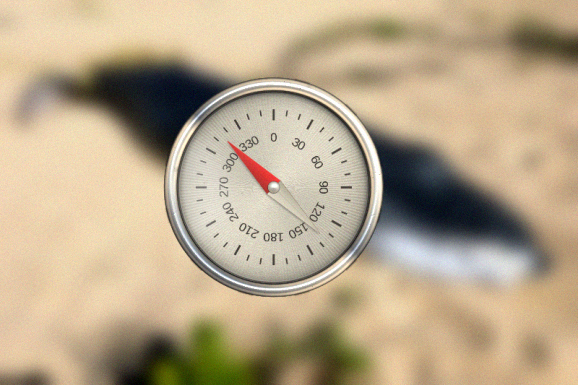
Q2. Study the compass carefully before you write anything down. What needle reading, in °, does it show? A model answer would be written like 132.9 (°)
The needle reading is 315 (°)
